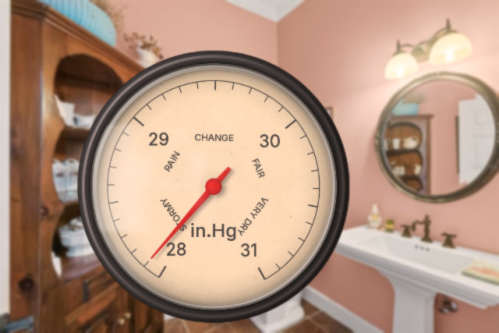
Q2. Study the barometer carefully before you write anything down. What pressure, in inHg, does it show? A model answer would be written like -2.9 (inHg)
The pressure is 28.1 (inHg)
